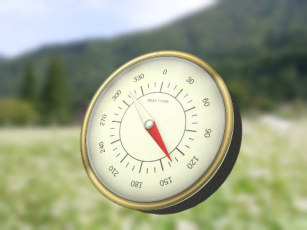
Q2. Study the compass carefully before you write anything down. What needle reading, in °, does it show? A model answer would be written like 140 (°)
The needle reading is 135 (°)
